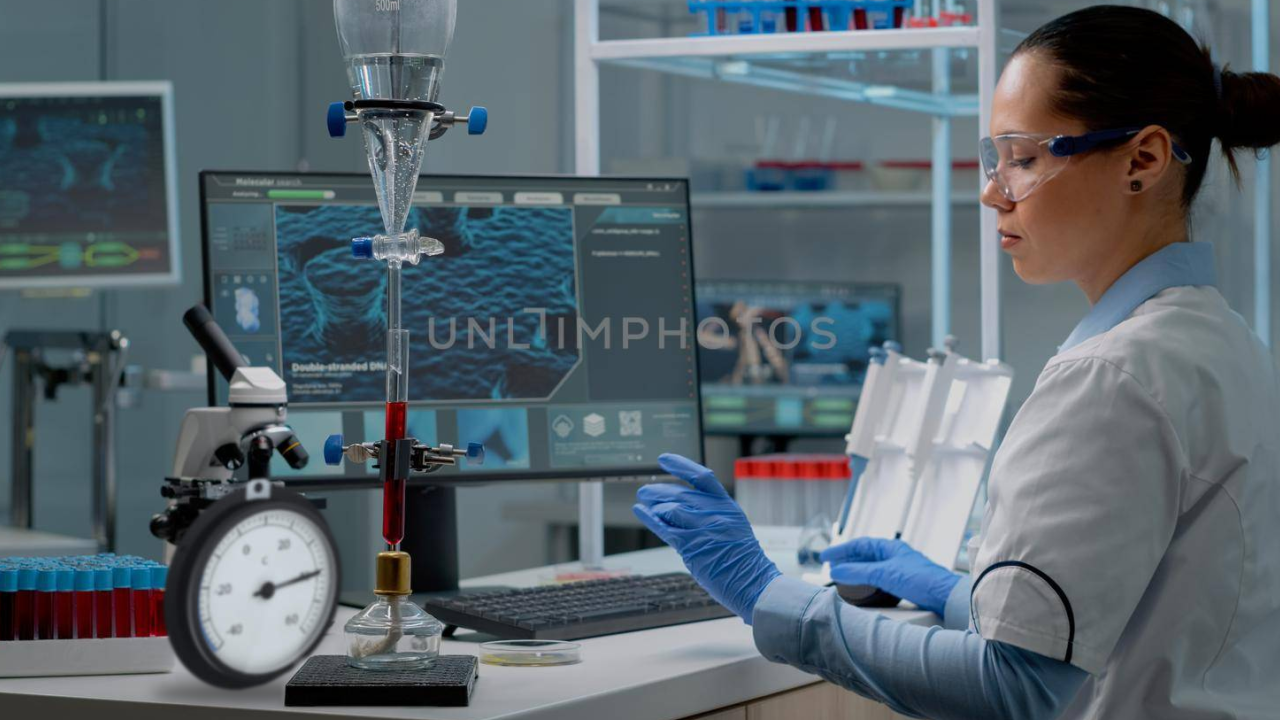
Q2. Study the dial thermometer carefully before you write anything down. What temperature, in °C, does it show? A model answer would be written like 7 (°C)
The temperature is 40 (°C)
